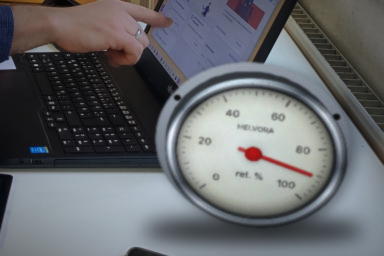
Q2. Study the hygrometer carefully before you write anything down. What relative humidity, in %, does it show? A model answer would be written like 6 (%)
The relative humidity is 90 (%)
